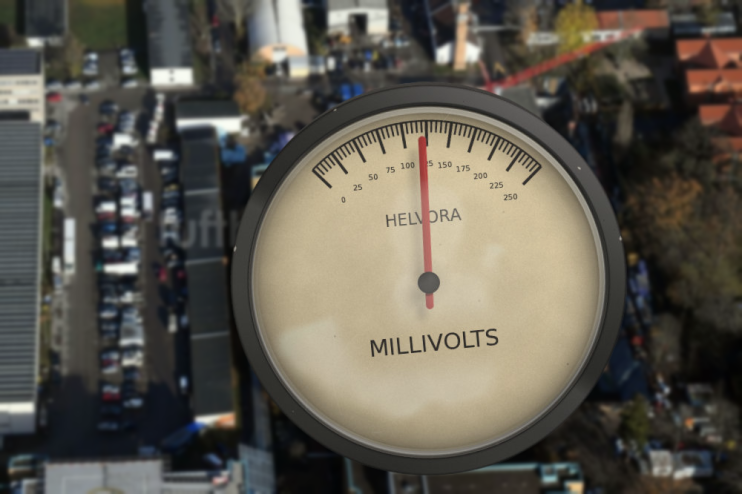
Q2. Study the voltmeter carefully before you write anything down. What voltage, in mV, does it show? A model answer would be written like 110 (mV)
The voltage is 120 (mV)
